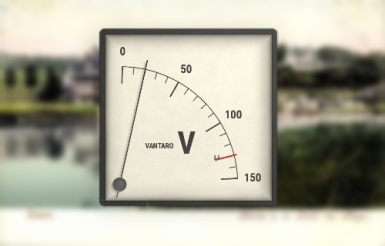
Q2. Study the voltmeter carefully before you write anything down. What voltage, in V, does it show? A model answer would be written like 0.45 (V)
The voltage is 20 (V)
